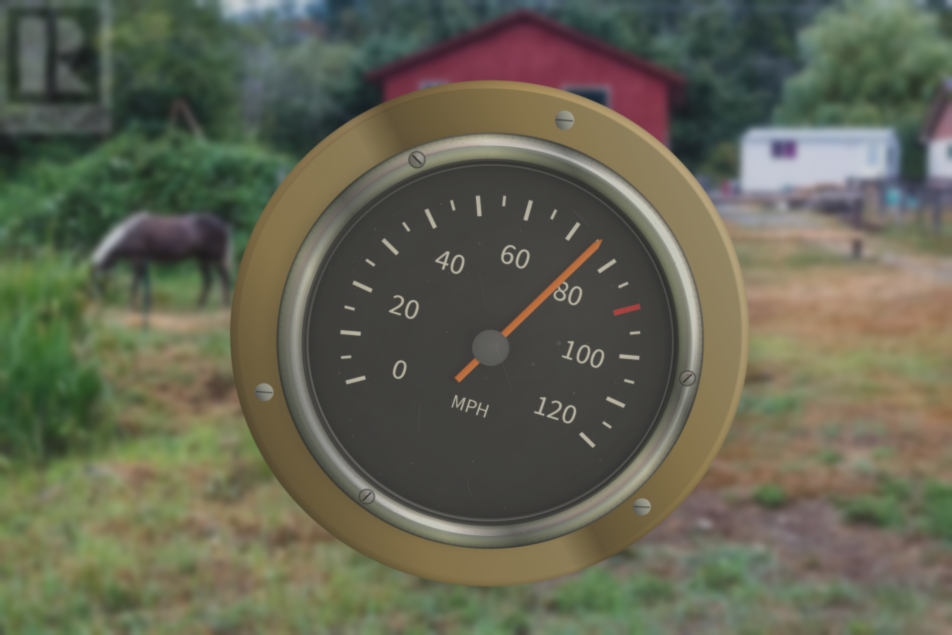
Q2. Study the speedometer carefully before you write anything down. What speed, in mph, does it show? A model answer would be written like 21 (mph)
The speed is 75 (mph)
